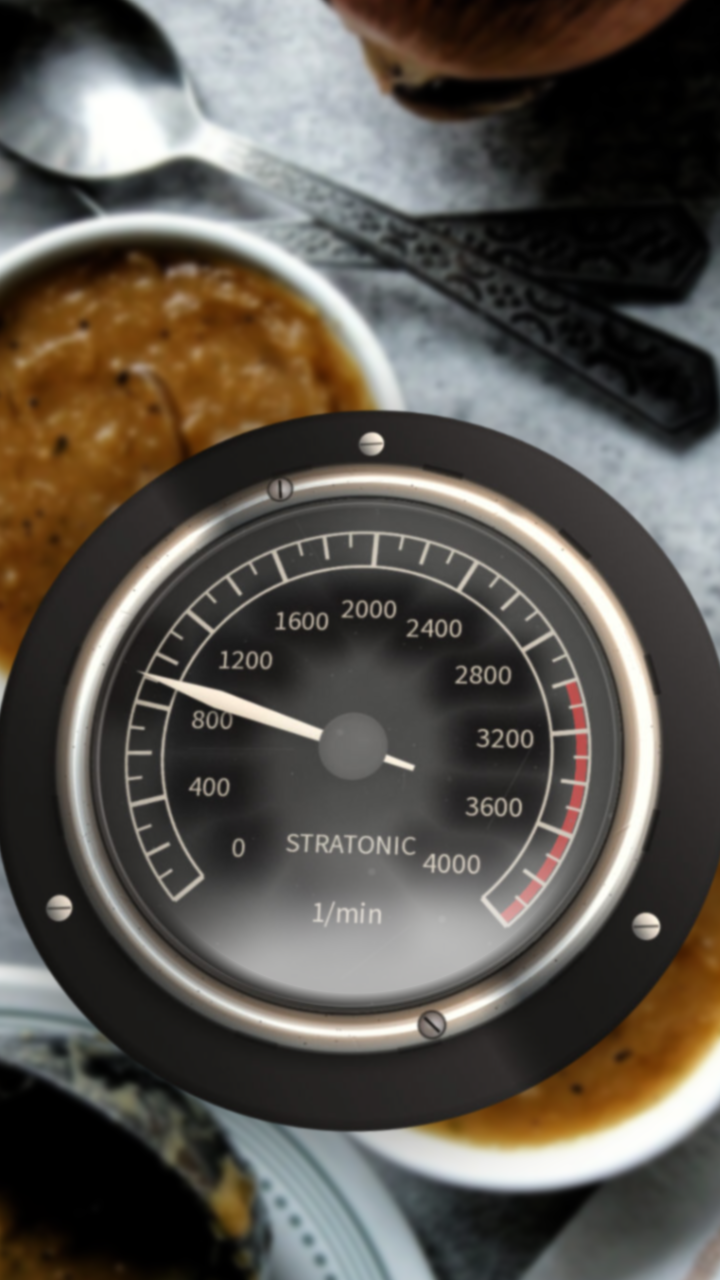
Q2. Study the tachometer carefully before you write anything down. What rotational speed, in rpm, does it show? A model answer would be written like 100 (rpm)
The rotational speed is 900 (rpm)
